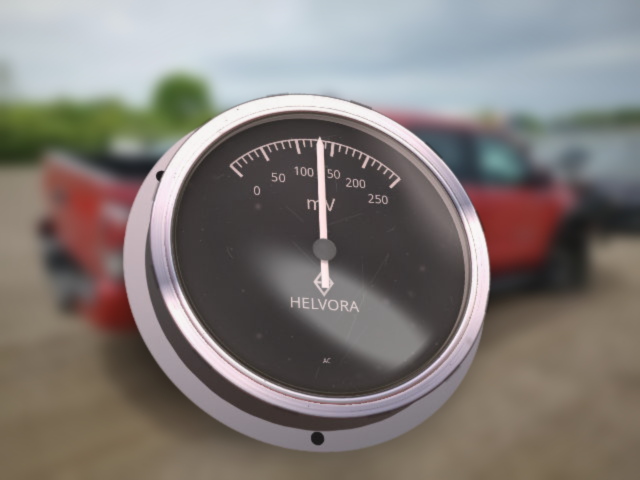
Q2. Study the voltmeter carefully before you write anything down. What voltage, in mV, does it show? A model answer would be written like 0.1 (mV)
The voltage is 130 (mV)
